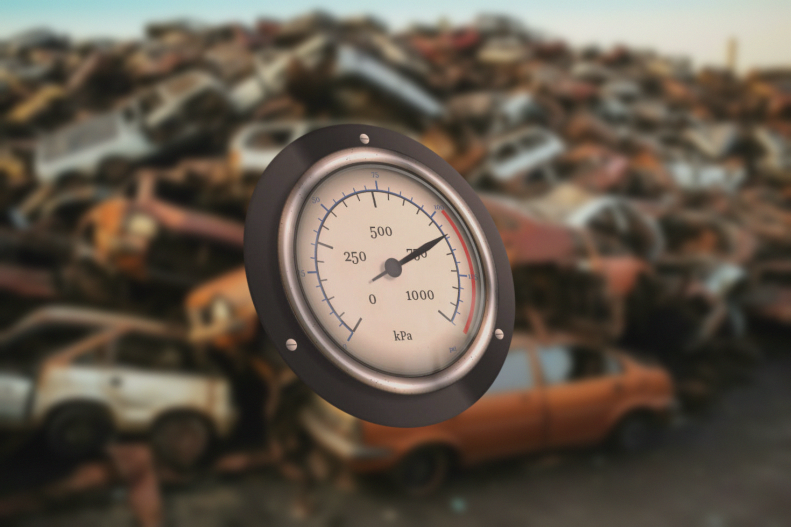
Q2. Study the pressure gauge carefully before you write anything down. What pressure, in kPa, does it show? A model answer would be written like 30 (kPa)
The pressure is 750 (kPa)
